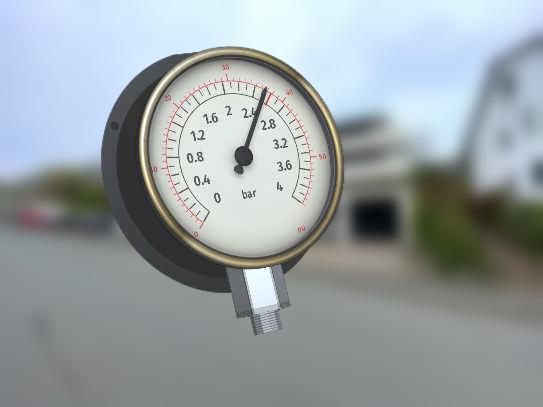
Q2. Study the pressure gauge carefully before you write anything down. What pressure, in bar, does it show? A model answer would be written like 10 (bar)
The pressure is 2.5 (bar)
